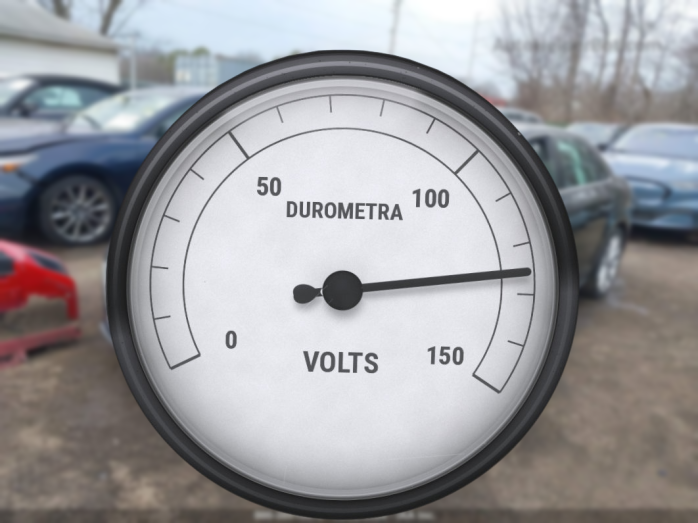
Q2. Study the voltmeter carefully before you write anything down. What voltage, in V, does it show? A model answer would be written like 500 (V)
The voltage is 125 (V)
